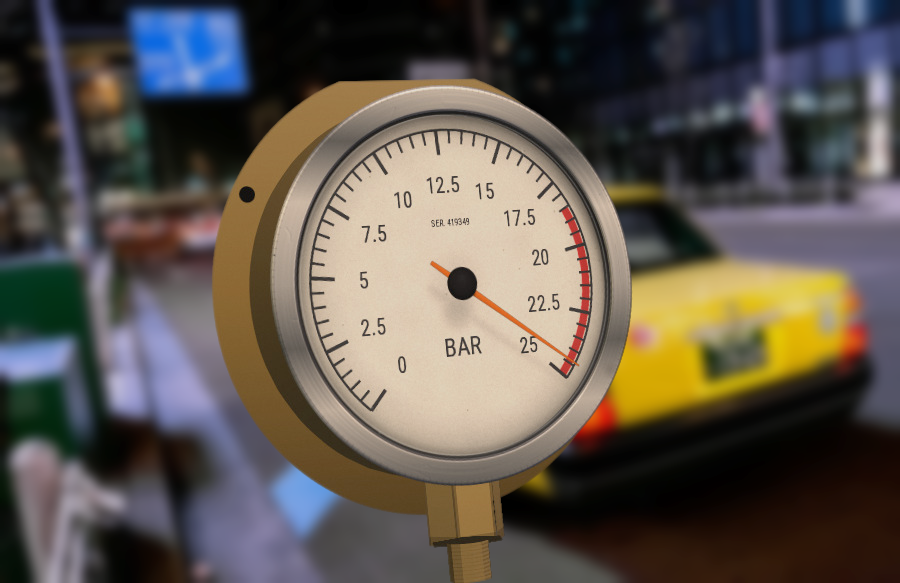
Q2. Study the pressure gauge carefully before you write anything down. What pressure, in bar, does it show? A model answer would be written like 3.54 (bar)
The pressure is 24.5 (bar)
